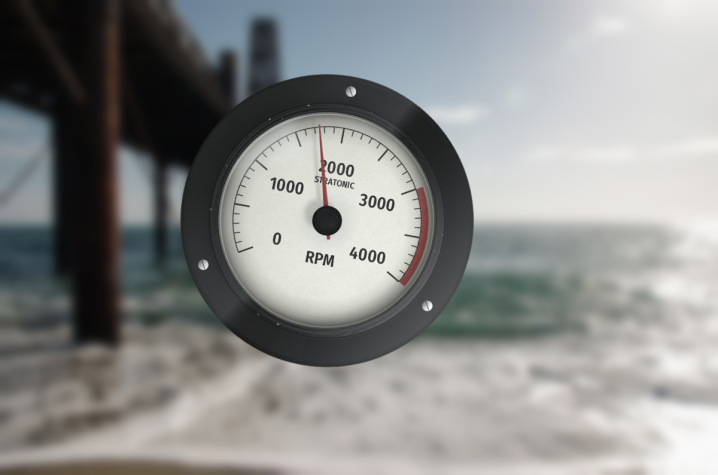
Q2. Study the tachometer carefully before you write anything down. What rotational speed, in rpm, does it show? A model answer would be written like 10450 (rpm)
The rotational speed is 1750 (rpm)
